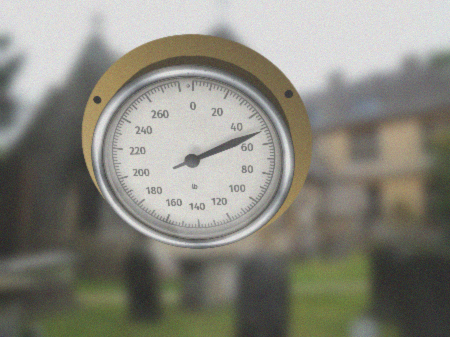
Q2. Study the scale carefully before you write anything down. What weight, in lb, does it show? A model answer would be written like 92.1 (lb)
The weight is 50 (lb)
